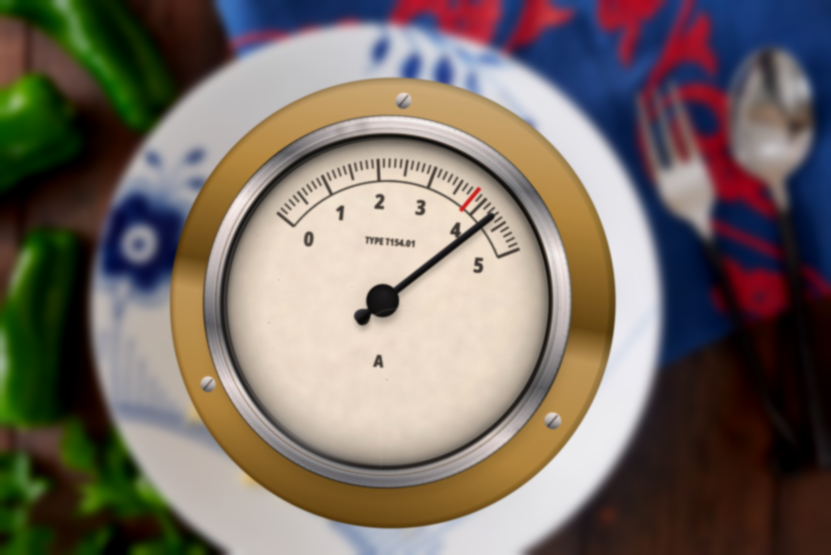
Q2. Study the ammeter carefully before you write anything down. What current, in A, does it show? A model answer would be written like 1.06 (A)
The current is 4.3 (A)
